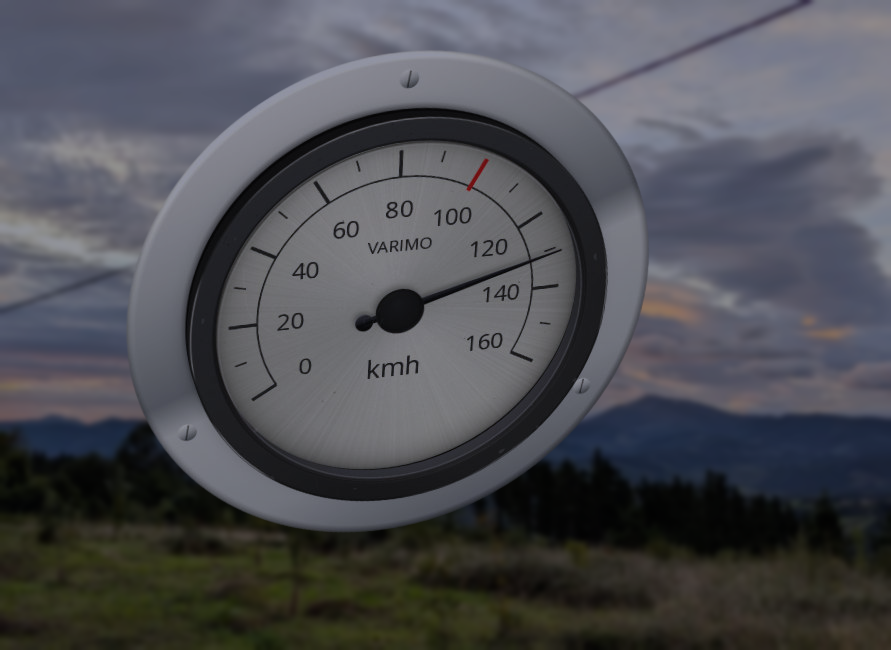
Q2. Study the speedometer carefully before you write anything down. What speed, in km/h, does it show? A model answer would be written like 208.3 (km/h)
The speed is 130 (km/h)
